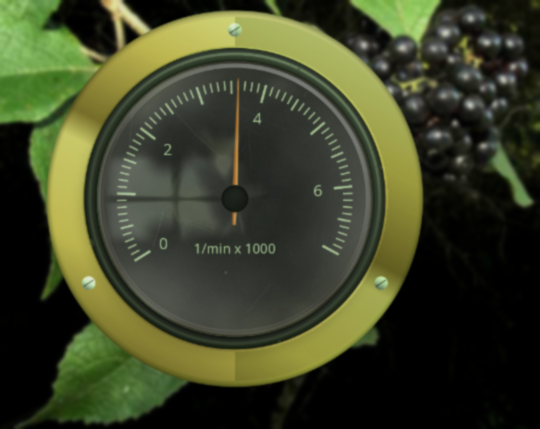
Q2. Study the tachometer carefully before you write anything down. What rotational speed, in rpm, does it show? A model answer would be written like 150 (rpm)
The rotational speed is 3600 (rpm)
